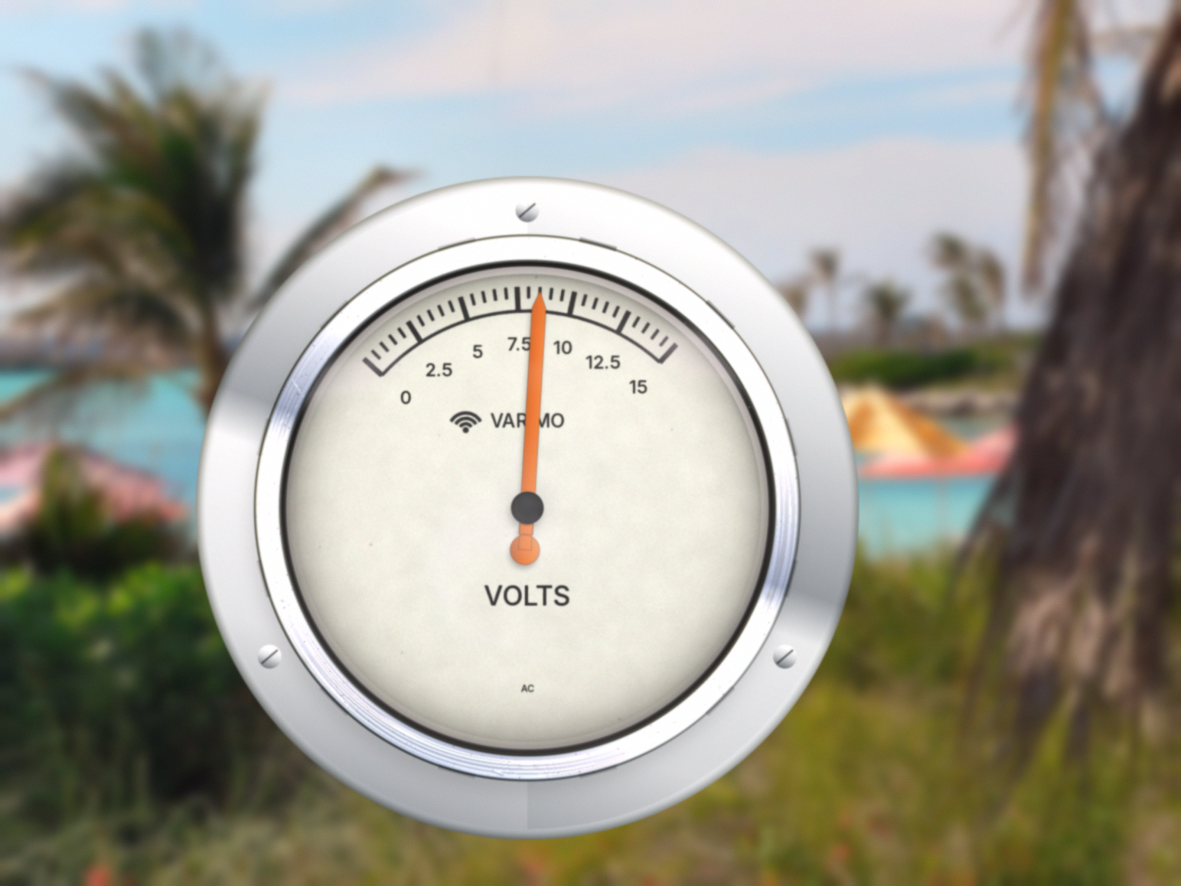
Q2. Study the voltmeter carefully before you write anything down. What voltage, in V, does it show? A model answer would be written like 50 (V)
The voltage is 8.5 (V)
